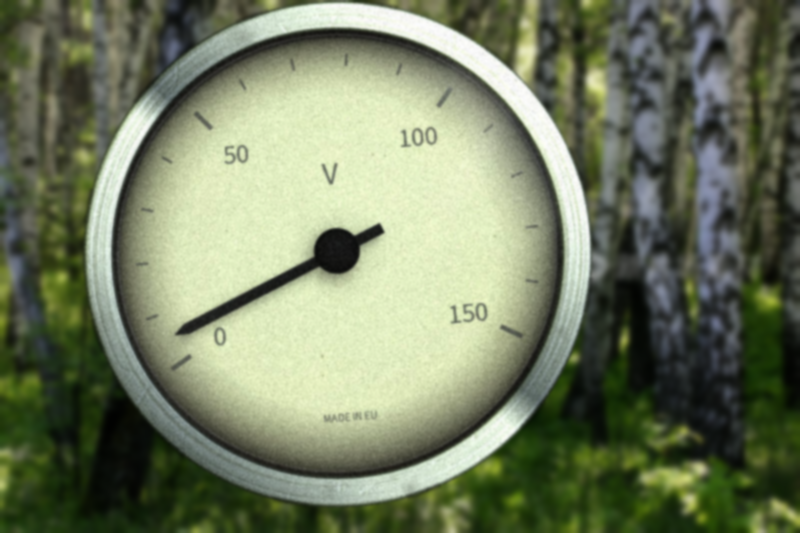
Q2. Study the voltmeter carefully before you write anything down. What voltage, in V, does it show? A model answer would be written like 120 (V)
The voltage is 5 (V)
